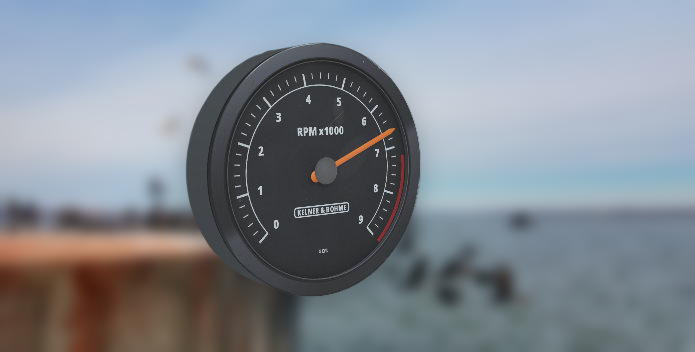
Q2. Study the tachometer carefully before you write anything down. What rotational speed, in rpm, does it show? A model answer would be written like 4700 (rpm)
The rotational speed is 6600 (rpm)
